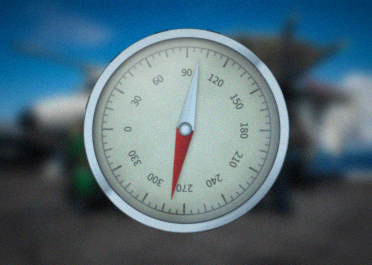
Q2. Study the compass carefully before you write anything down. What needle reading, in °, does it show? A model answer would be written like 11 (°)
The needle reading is 280 (°)
